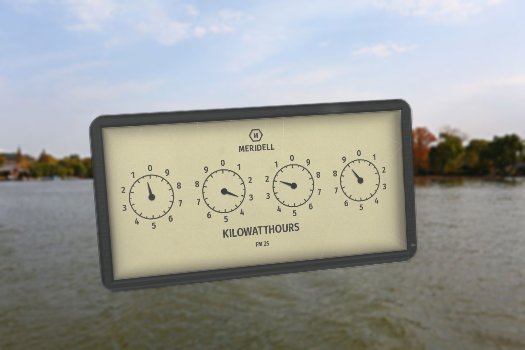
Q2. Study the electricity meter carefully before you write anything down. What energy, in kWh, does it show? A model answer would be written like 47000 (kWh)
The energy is 319 (kWh)
